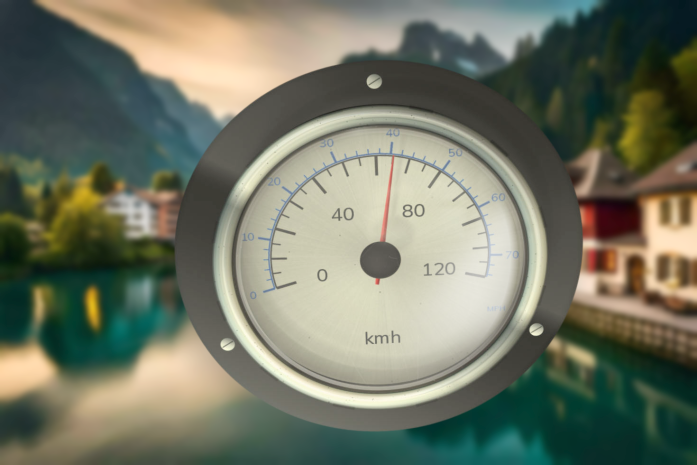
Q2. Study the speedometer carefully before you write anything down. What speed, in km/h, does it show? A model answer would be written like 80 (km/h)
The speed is 65 (km/h)
